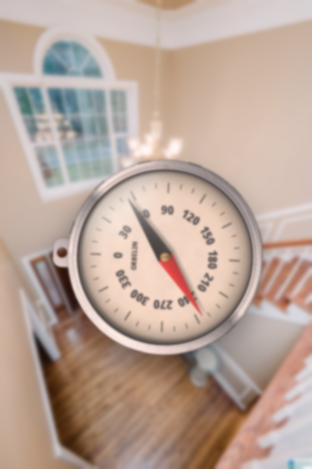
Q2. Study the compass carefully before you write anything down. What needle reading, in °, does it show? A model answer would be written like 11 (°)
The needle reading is 235 (°)
